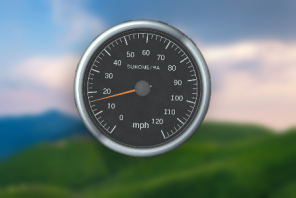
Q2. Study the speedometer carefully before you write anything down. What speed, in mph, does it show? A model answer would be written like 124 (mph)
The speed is 16 (mph)
